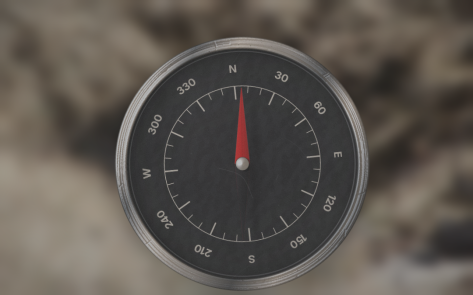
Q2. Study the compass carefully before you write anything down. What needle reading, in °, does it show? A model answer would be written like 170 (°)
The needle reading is 5 (°)
